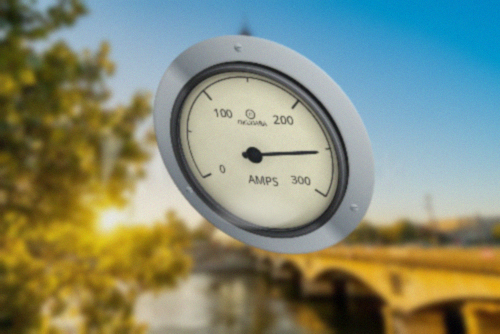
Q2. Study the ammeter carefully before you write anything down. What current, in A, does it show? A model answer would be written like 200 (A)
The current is 250 (A)
